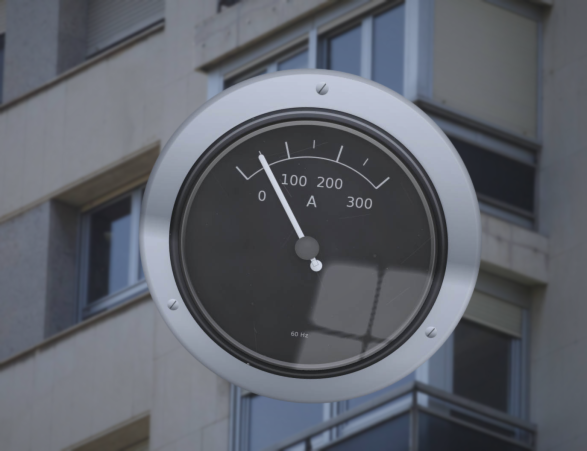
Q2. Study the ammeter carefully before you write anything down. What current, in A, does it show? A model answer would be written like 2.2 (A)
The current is 50 (A)
